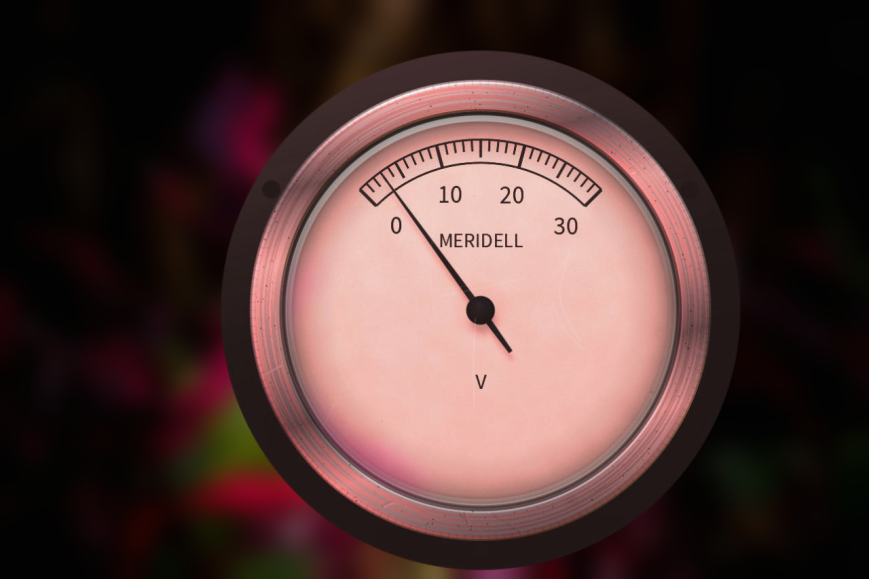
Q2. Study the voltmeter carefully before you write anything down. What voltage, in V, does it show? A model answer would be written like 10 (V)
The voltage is 3 (V)
